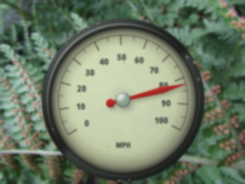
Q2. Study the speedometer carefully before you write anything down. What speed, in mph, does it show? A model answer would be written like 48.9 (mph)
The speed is 82.5 (mph)
